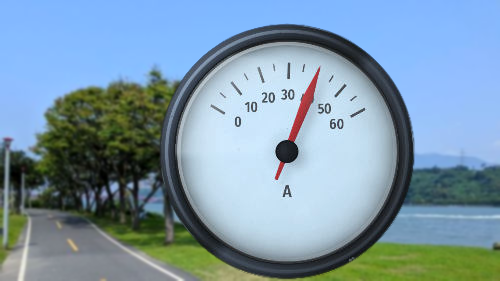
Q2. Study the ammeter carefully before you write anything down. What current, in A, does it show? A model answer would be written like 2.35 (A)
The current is 40 (A)
